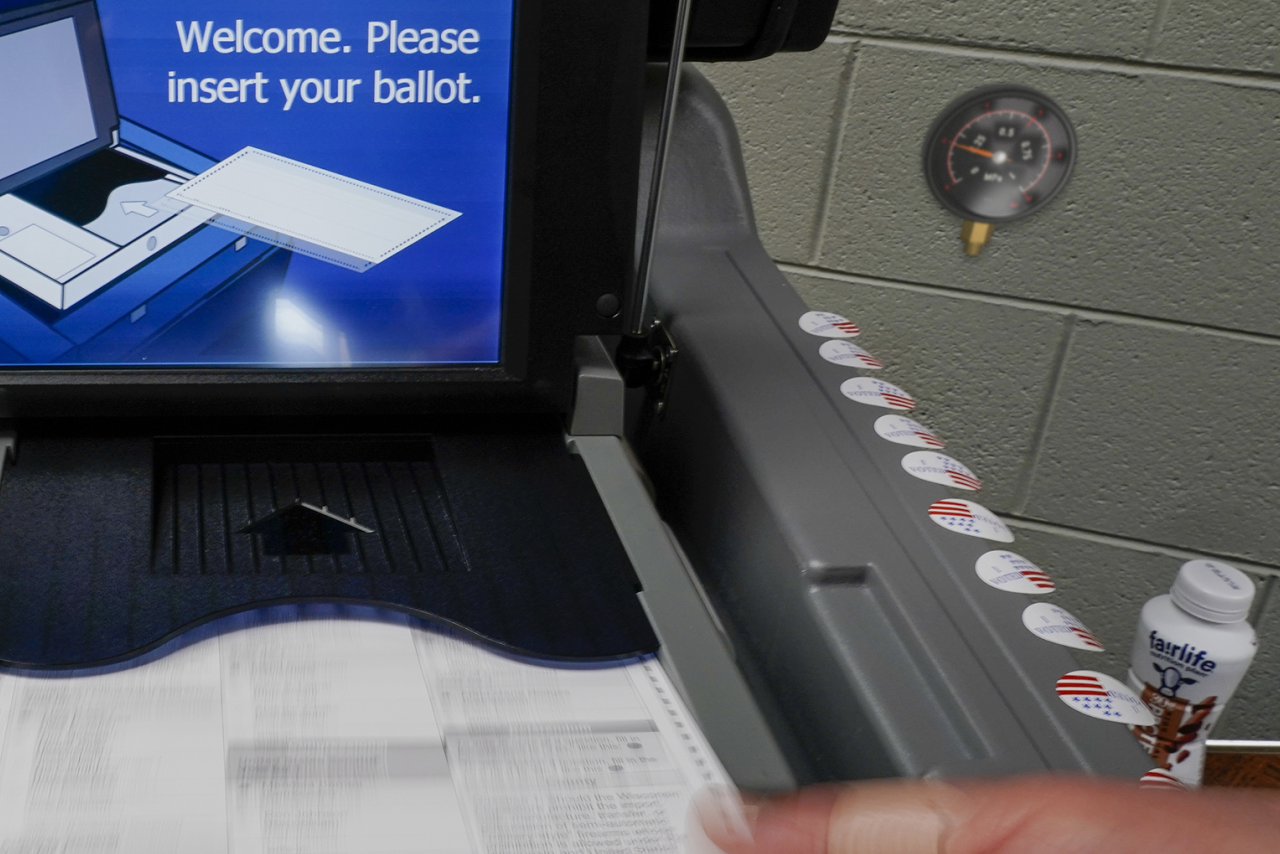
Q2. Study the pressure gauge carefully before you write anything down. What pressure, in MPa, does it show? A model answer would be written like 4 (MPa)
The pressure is 0.2 (MPa)
